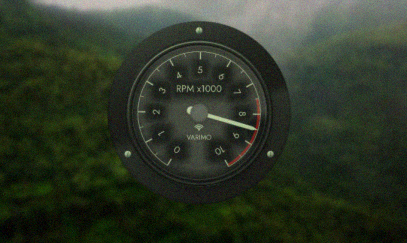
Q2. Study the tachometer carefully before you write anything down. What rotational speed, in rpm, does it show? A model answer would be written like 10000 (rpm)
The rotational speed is 8500 (rpm)
